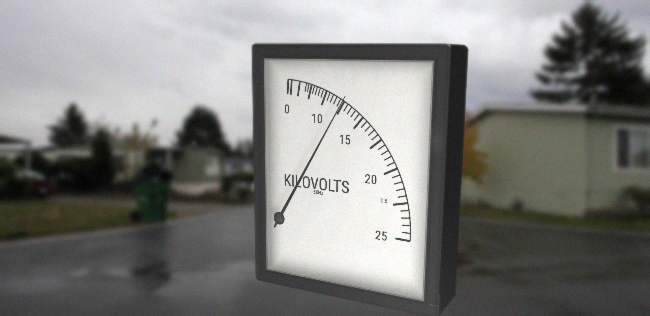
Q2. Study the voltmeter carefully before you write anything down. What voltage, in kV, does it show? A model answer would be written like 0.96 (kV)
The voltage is 12.5 (kV)
